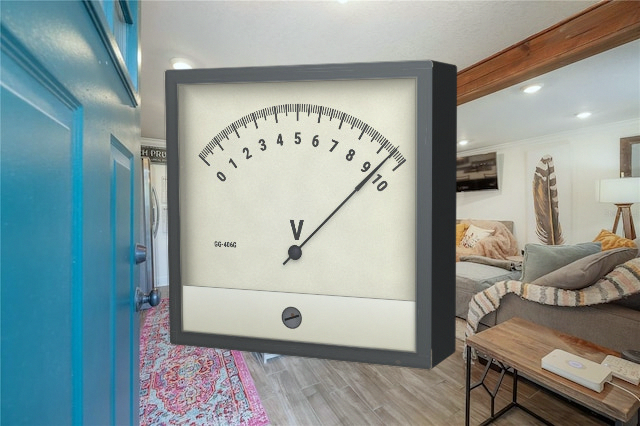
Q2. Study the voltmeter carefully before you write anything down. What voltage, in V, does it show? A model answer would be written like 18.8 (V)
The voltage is 9.5 (V)
